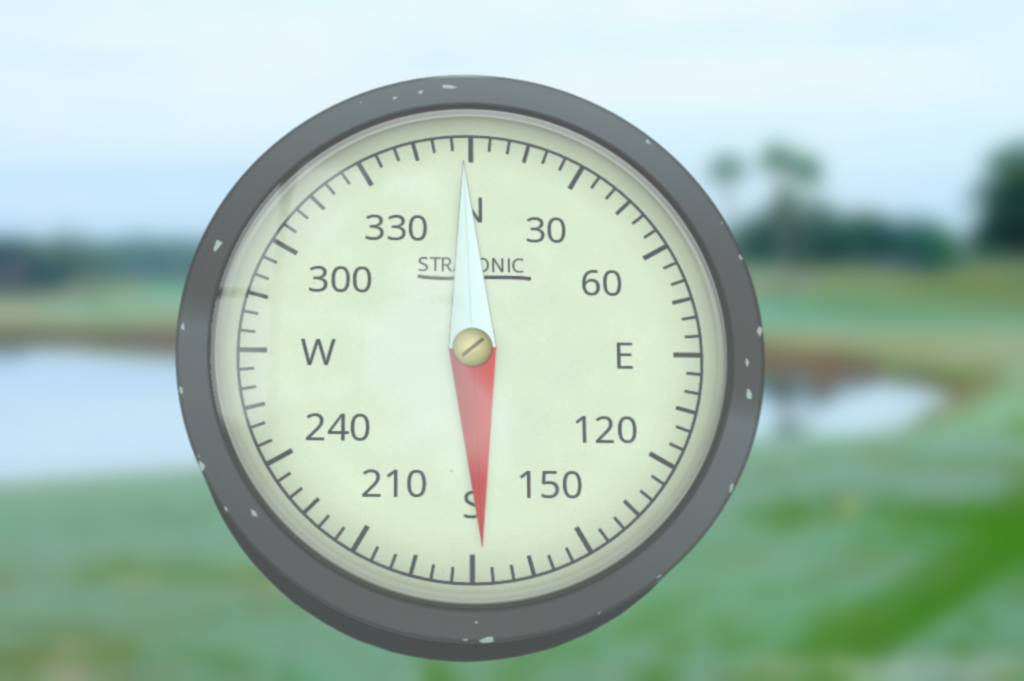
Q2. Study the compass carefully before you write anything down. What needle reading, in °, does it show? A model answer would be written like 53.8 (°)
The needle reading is 177.5 (°)
